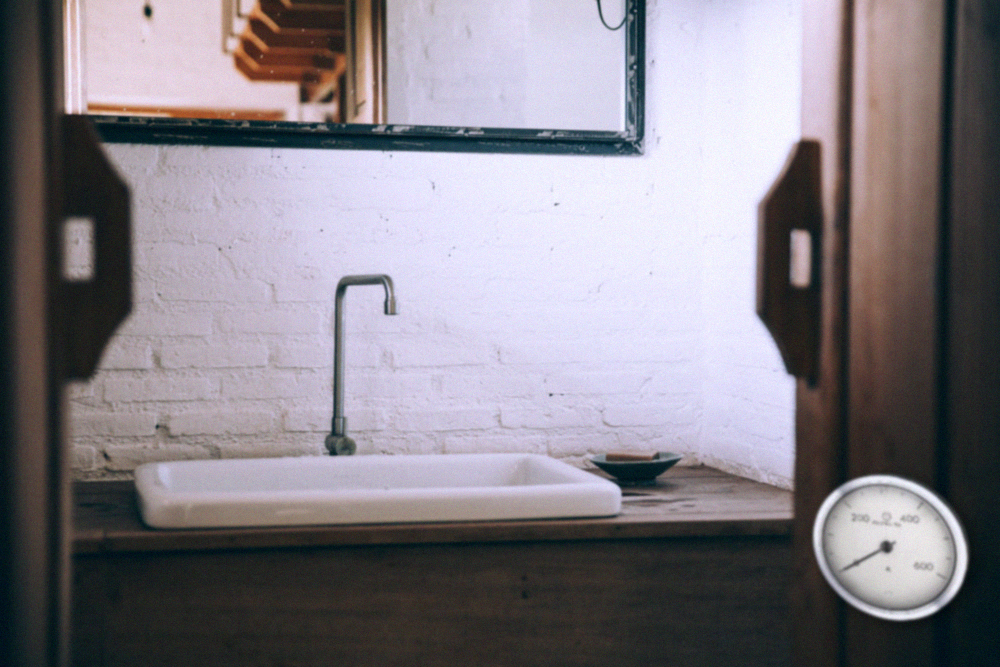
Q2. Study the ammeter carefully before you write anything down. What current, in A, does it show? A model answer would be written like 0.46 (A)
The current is 0 (A)
